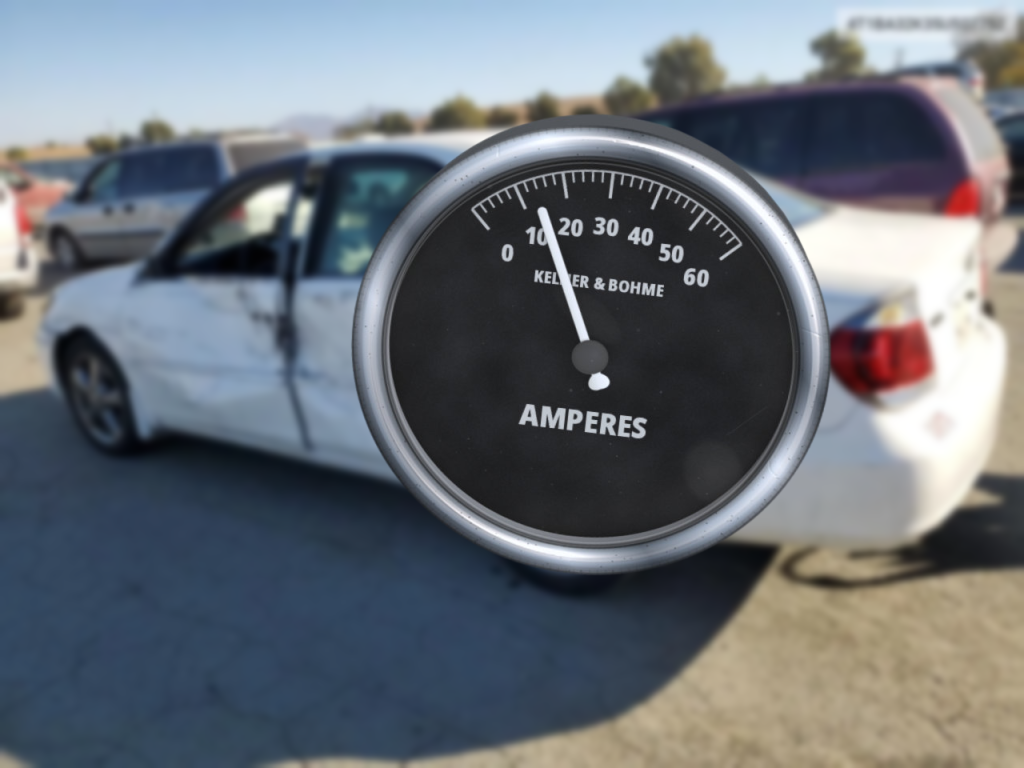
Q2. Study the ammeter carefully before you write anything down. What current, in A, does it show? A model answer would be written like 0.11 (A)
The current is 14 (A)
